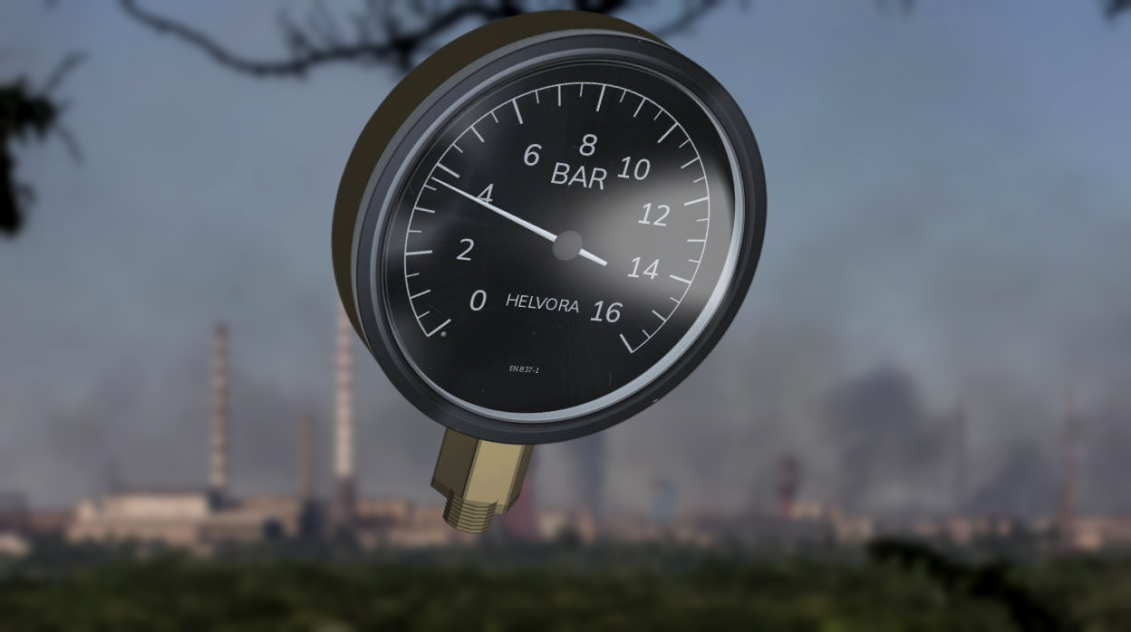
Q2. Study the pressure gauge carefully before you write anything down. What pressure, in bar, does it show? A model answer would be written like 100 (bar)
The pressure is 3.75 (bar)
